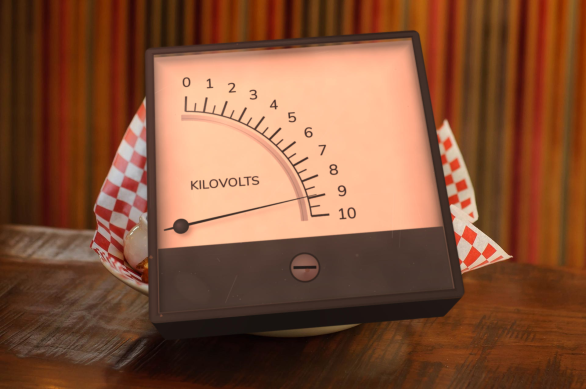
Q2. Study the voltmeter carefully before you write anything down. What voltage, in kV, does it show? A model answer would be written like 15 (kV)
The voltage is 9 (kV)
